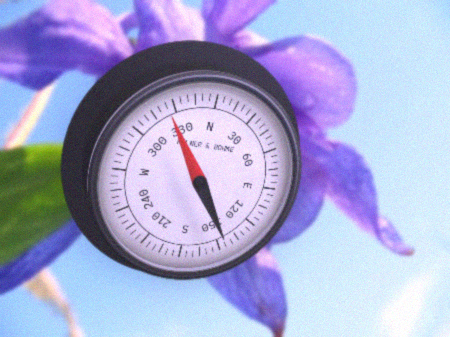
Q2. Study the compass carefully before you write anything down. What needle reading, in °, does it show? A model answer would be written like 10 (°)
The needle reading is 325 (°)
